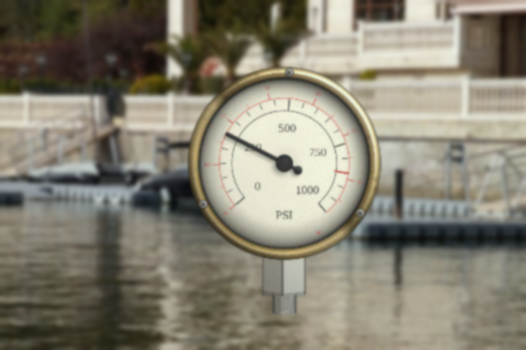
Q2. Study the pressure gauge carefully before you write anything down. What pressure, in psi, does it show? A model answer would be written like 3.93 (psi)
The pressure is 250 (psi)
